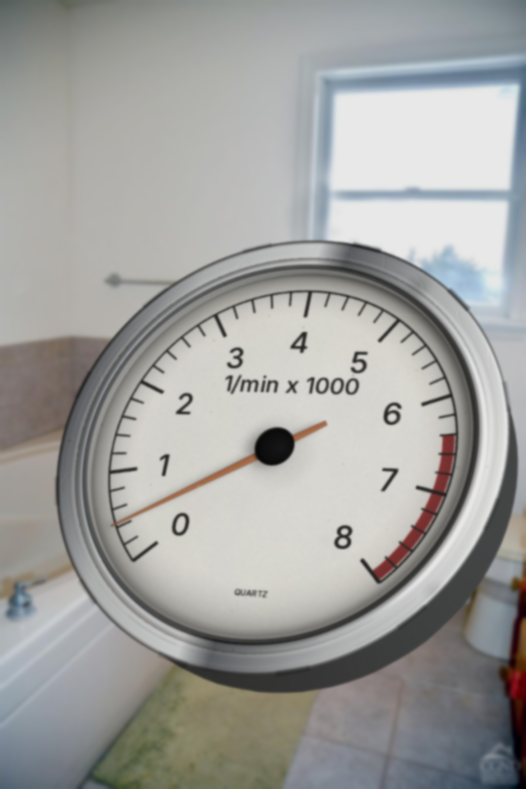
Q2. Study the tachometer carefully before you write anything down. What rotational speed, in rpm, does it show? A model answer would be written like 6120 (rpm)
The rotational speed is 400 (rpm)
